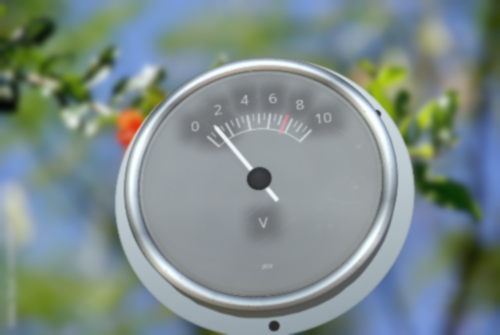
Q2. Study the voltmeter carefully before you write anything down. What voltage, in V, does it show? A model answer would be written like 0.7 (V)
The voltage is 1 (V)
